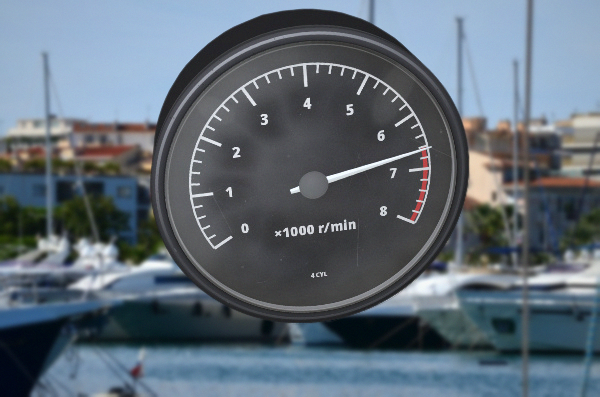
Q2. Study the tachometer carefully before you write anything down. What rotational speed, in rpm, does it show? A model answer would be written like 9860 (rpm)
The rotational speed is 6600 (rpm)
